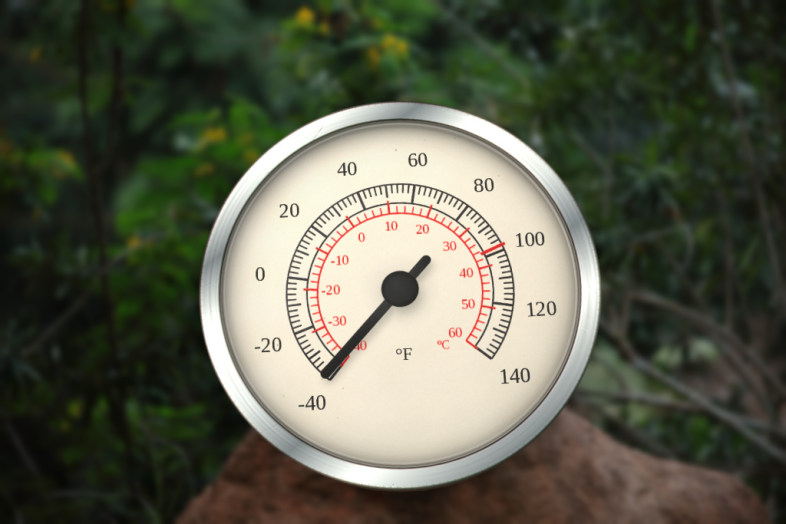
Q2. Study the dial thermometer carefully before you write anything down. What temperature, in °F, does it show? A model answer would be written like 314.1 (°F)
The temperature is -38 (°F)
